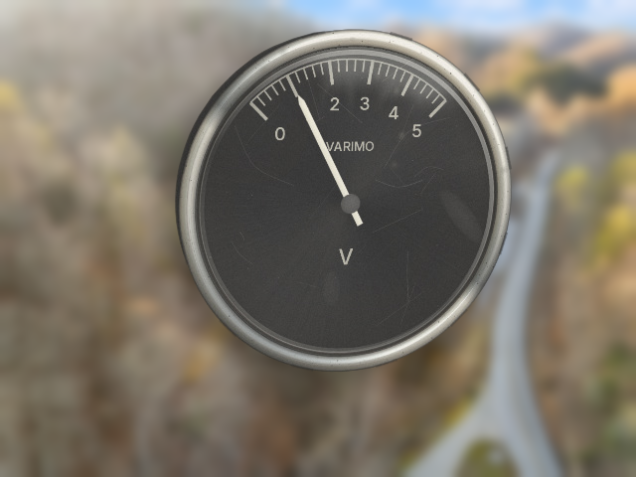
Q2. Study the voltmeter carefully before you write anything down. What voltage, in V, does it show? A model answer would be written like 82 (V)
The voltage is 1 (V)
